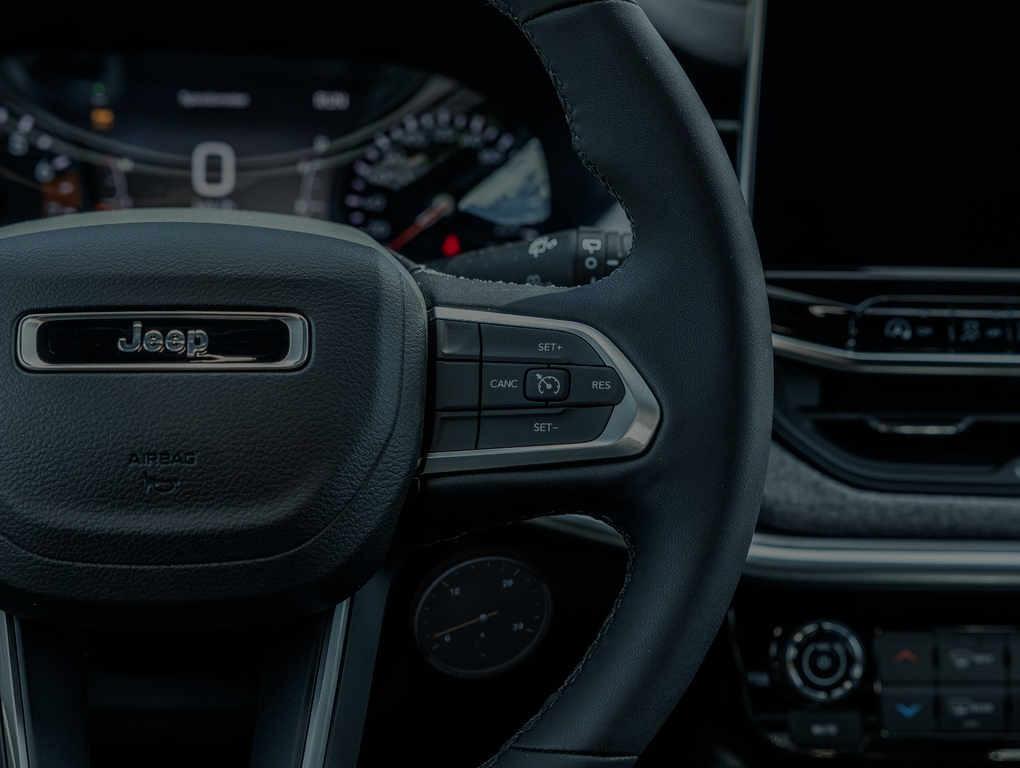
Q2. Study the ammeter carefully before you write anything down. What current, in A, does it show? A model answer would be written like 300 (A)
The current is 2 (A)
